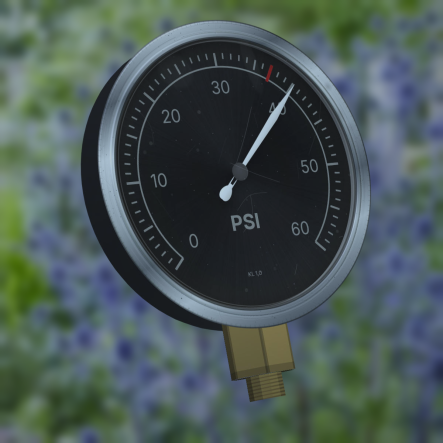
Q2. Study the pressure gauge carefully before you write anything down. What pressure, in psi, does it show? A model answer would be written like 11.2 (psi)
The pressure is 40 (psi)
